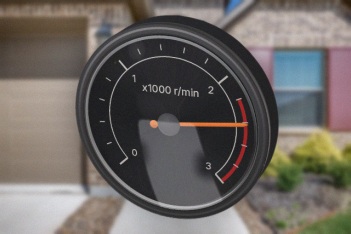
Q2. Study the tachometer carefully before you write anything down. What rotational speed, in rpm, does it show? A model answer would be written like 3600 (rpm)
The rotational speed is 2400 (rpm)
